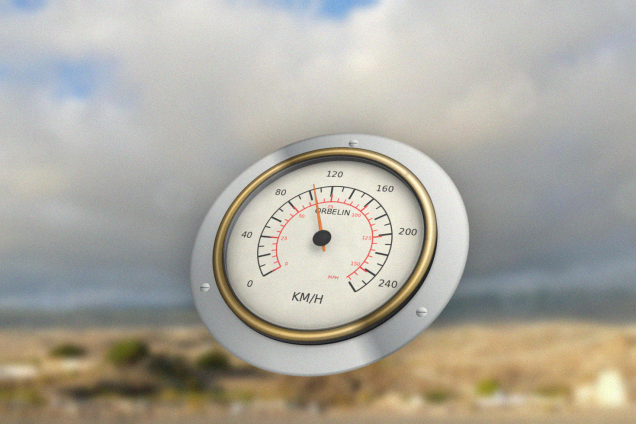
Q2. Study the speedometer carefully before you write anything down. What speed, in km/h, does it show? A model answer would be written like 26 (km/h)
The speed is 105 (km/h)
